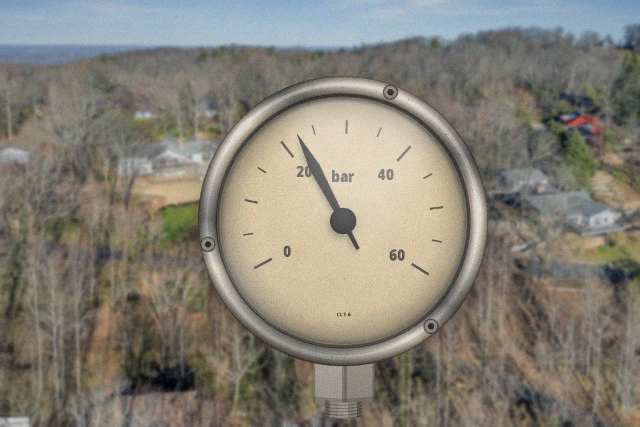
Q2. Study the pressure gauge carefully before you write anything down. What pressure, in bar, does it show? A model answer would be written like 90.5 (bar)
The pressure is 22.5 (bar)
